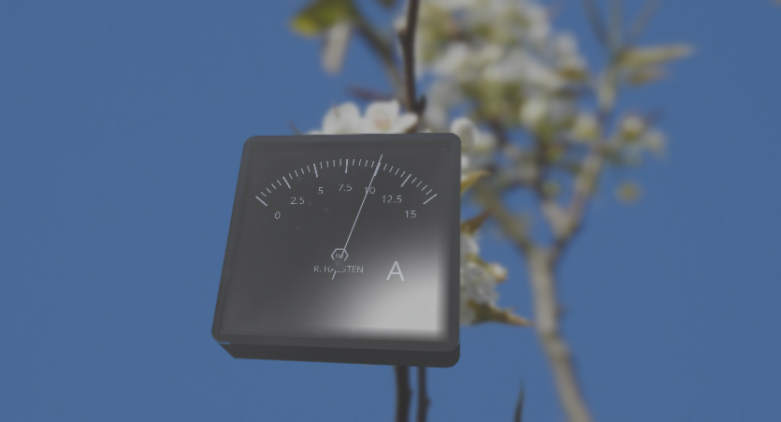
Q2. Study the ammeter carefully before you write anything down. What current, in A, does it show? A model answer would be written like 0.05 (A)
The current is 10 (A)
